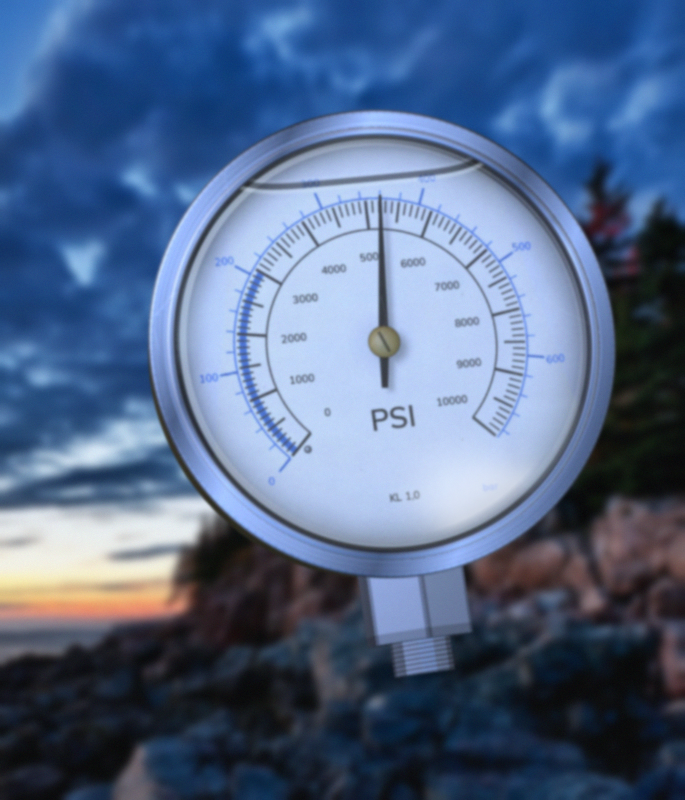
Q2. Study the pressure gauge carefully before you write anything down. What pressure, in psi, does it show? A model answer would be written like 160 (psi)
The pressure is 5200 (psi)
